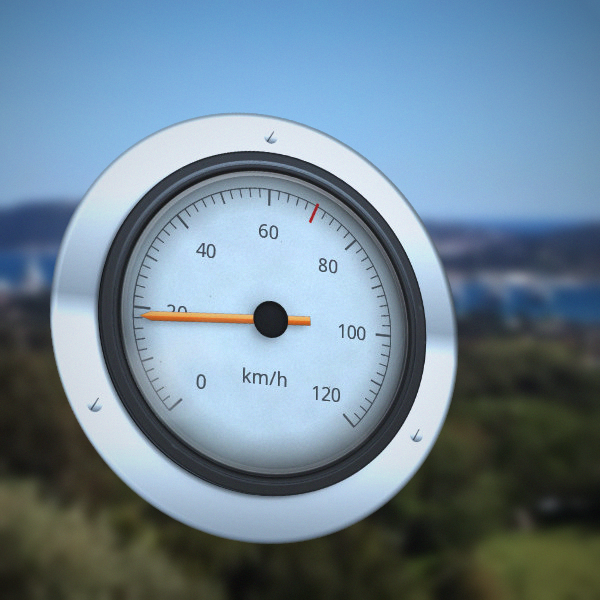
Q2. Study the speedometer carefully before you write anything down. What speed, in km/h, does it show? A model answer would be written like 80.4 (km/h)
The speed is 18 (km/h)
